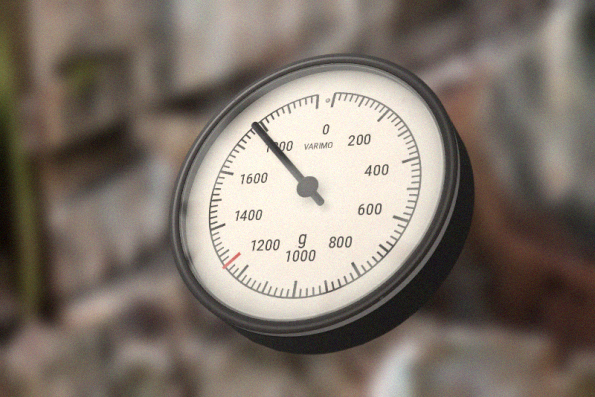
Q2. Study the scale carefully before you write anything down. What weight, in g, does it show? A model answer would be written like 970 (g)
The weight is 1780 (g)
